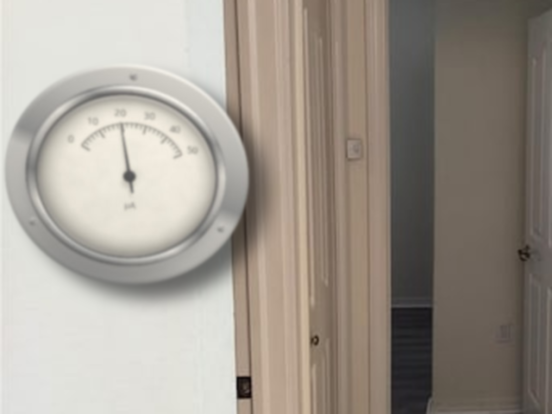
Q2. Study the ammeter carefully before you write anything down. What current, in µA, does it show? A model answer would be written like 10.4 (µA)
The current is 20 (µA)
